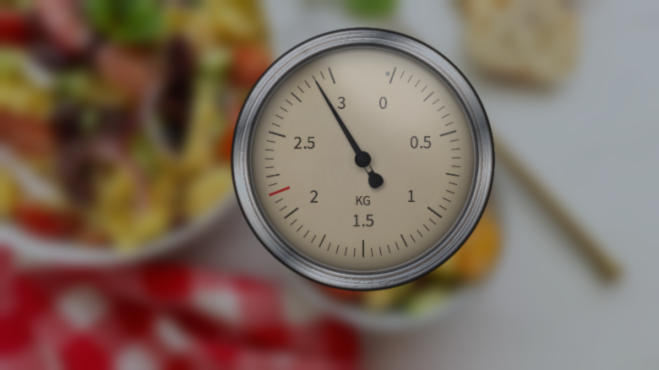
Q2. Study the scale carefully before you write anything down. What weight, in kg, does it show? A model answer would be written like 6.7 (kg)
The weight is 2.9 (kg)
